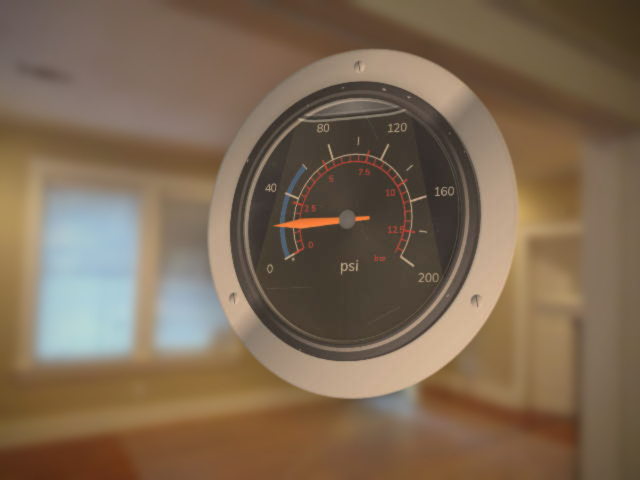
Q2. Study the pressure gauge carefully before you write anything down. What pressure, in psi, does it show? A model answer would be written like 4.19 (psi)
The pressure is 20 (psi)
